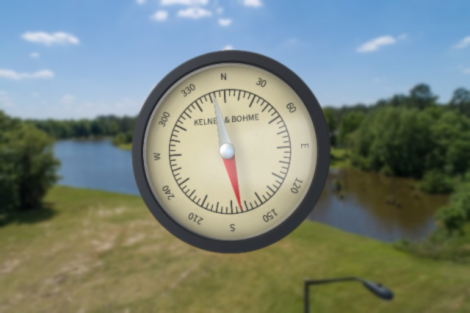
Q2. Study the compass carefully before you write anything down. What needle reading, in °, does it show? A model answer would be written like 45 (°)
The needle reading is 170 (°)
